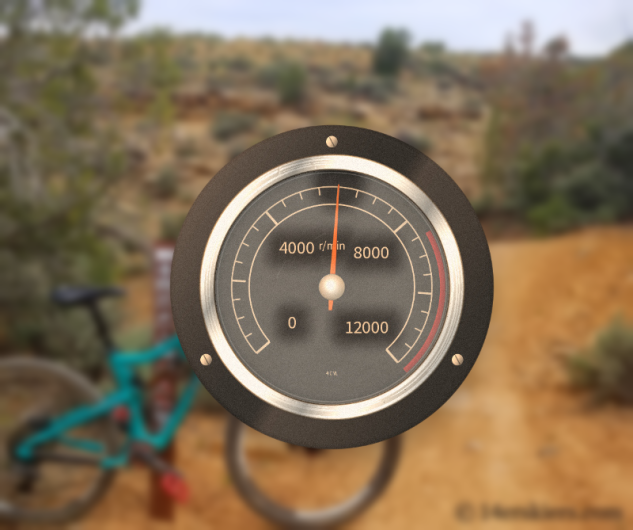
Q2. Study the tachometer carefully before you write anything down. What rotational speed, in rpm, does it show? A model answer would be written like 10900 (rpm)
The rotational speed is 6000 (rpm)
